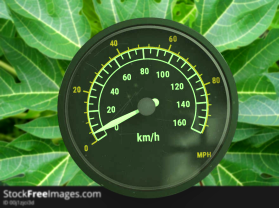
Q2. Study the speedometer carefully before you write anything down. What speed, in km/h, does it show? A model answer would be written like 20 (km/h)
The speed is 5 (km/h)
